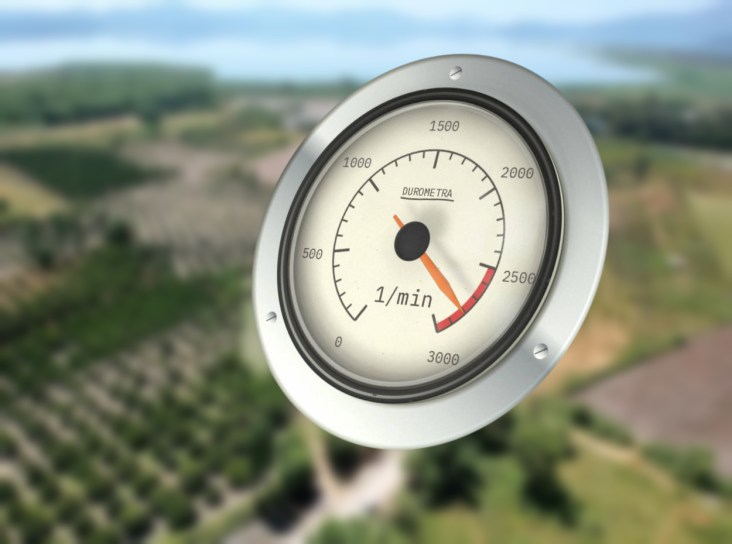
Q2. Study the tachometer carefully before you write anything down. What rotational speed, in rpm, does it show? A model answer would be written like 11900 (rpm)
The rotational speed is 2800 (rpm)
